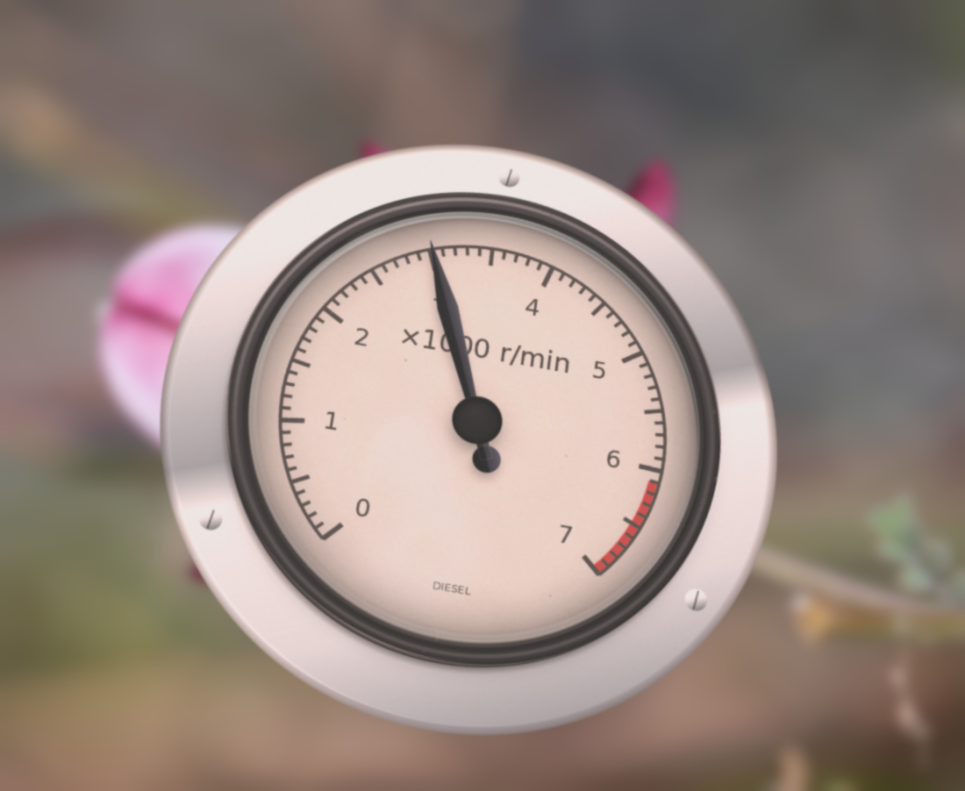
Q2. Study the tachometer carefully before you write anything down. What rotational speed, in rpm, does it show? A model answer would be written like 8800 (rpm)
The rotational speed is 3000 (rpm)
